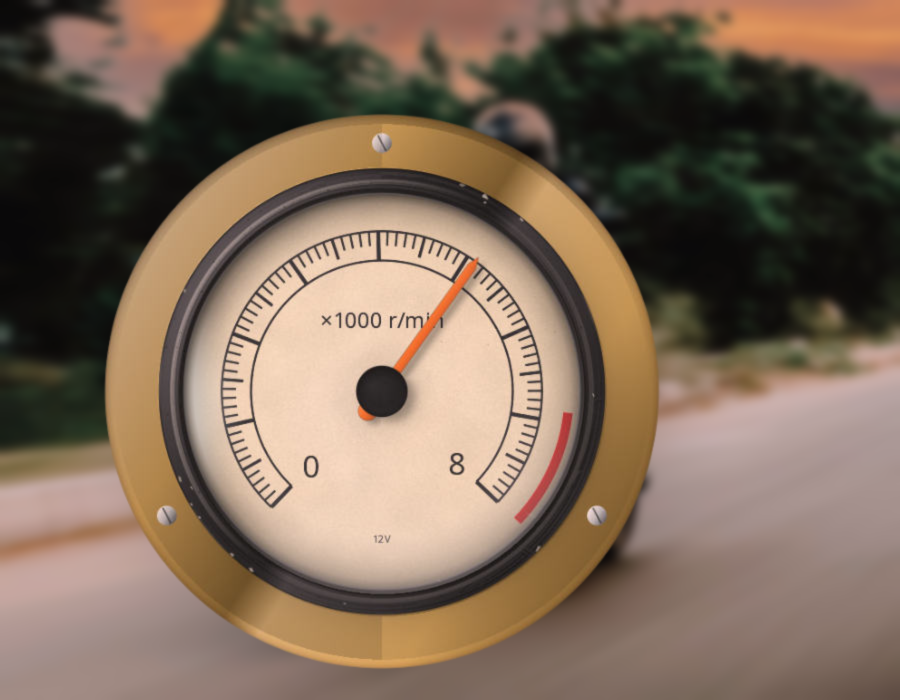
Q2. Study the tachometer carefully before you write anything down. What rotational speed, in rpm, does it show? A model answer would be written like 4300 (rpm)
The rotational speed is 5100 (rpm)
